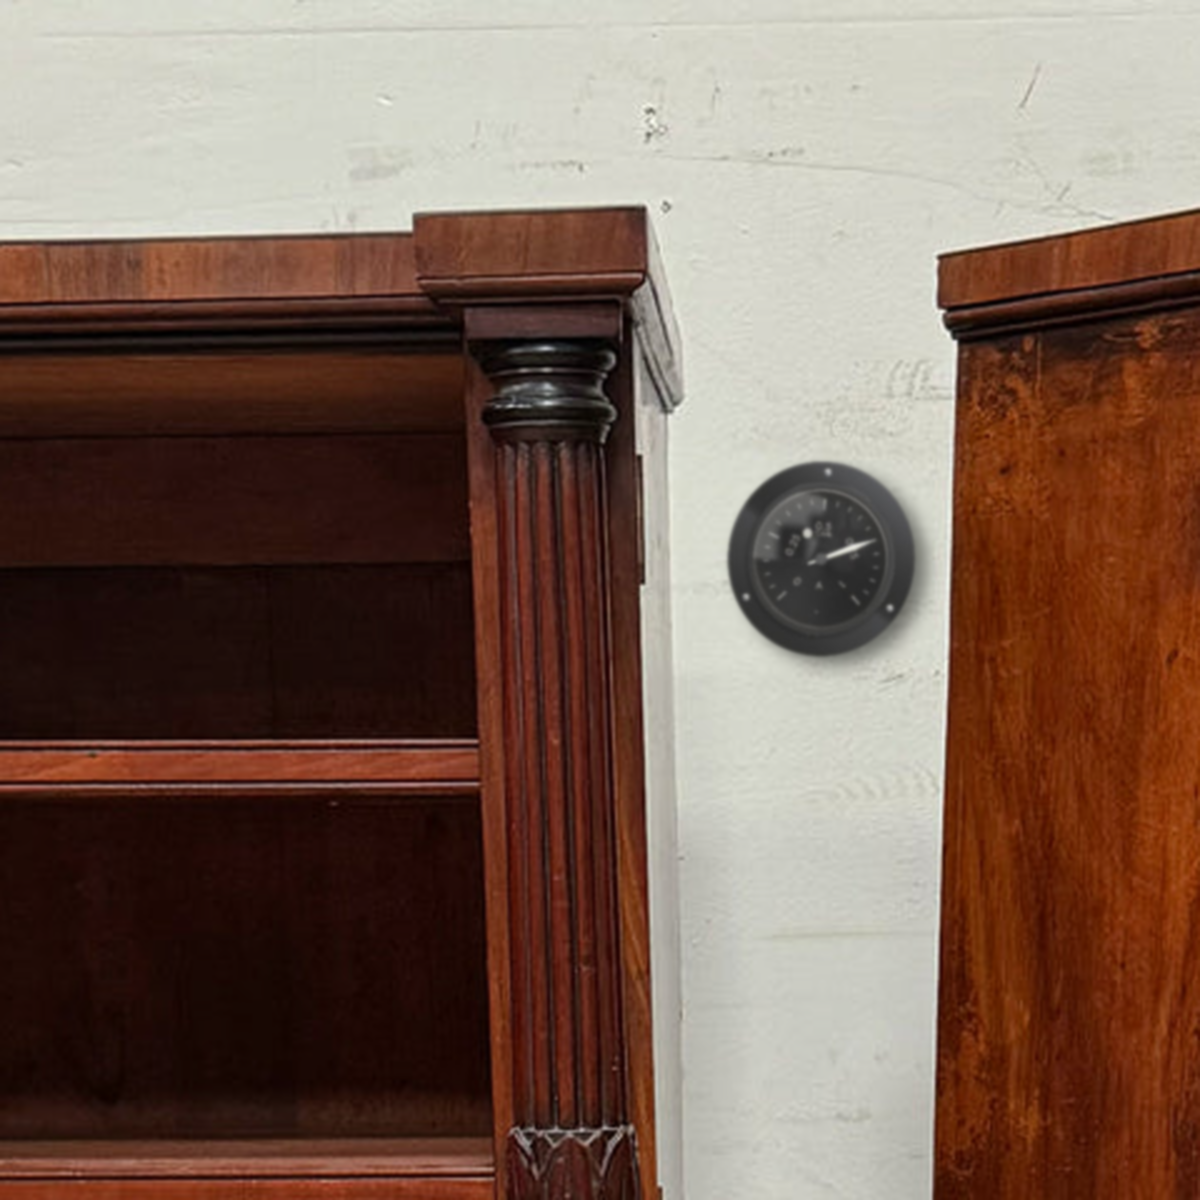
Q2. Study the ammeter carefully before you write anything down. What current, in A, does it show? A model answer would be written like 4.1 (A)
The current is 0.75 (A)
